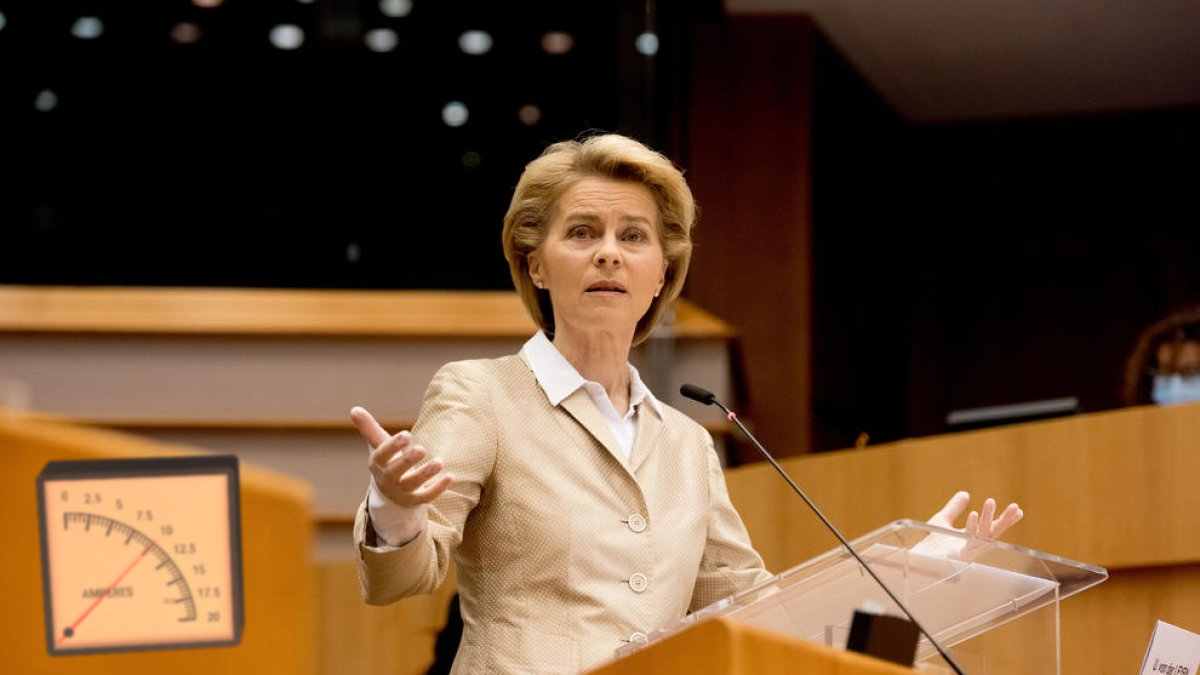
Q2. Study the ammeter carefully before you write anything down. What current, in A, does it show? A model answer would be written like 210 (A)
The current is 10 (A)
